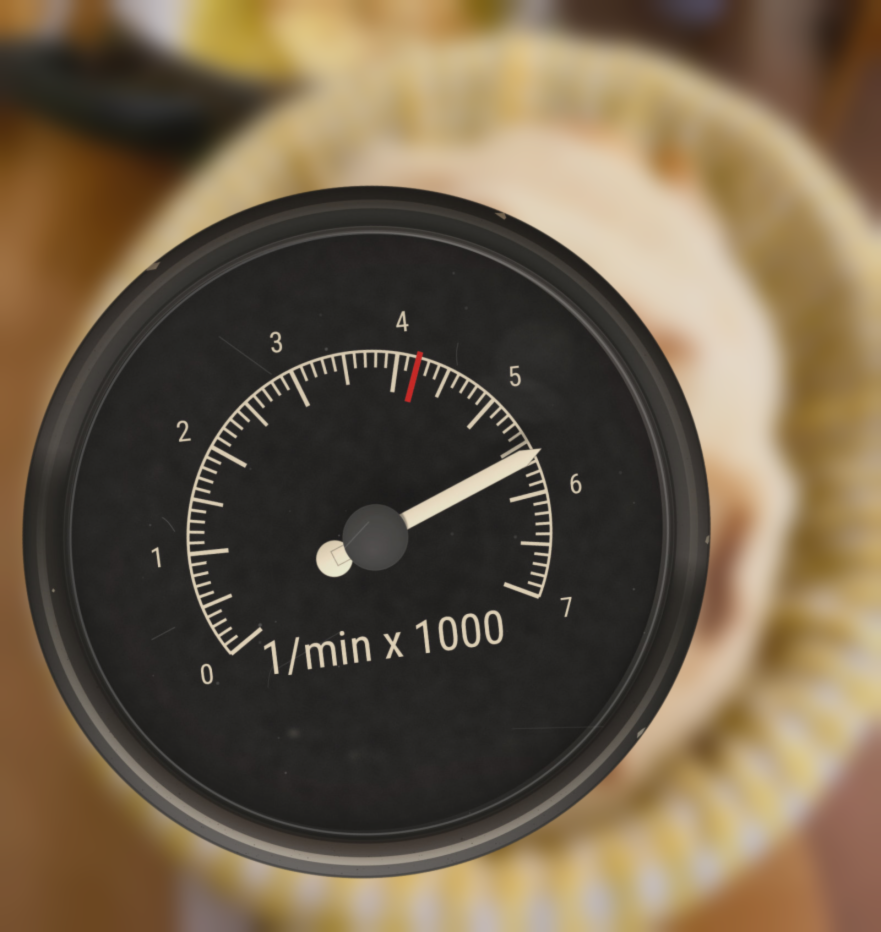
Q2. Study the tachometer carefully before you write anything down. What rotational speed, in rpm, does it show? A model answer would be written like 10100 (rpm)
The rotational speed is 5600 (rpm)
